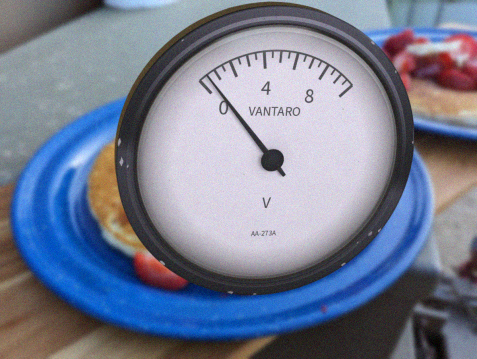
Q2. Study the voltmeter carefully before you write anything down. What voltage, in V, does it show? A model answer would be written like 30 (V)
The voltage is 0.5 (V)
